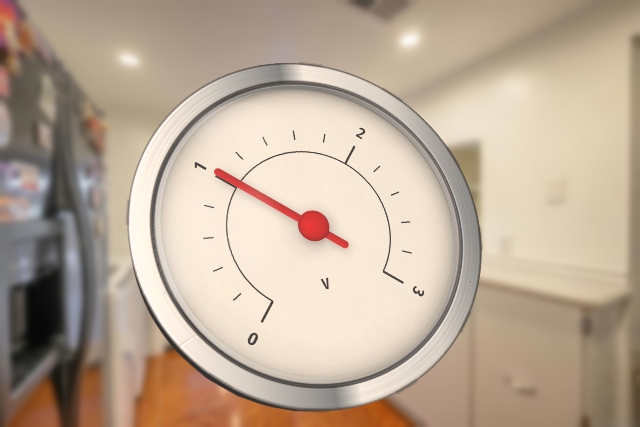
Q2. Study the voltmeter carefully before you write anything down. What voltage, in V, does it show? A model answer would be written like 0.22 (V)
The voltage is 1 (V)
